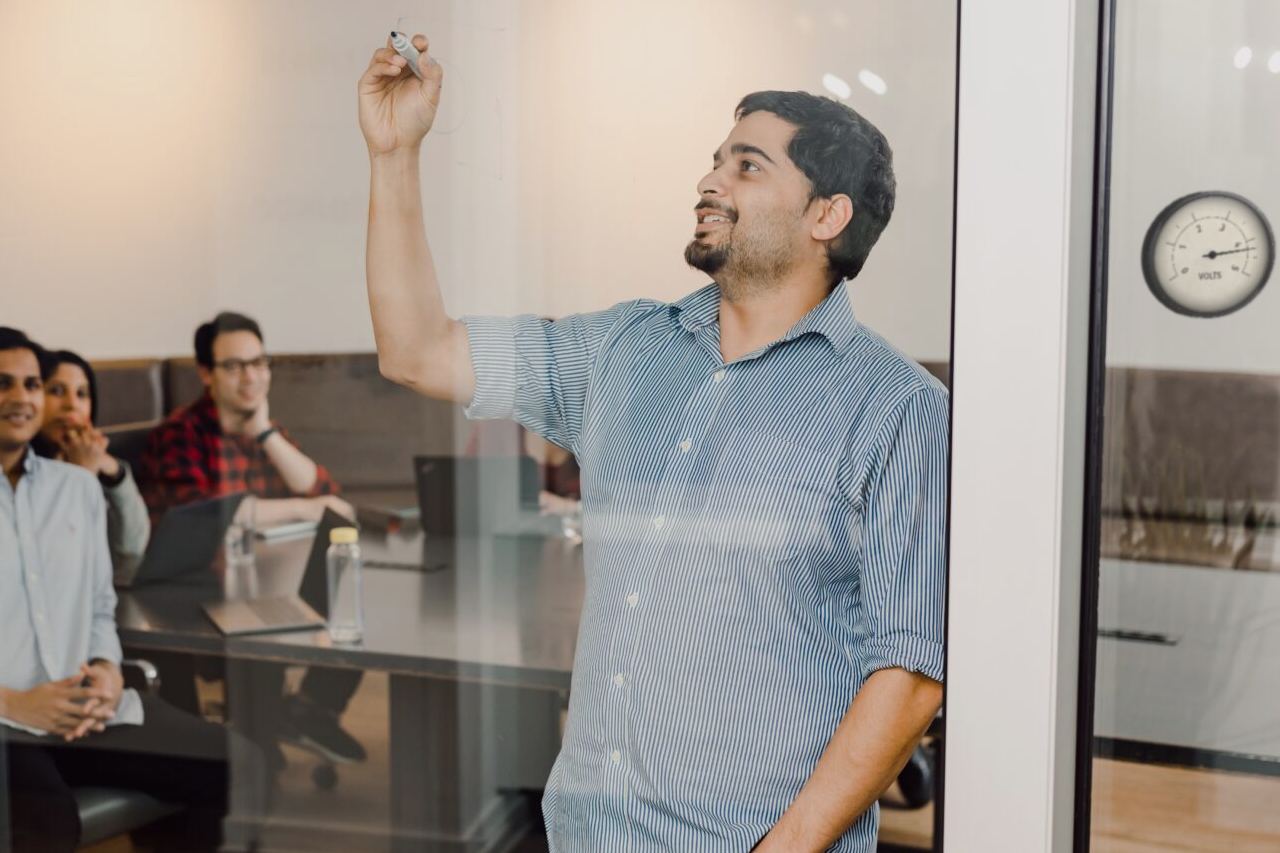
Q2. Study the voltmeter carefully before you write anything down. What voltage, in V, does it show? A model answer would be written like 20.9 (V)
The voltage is 4.25 (V)
